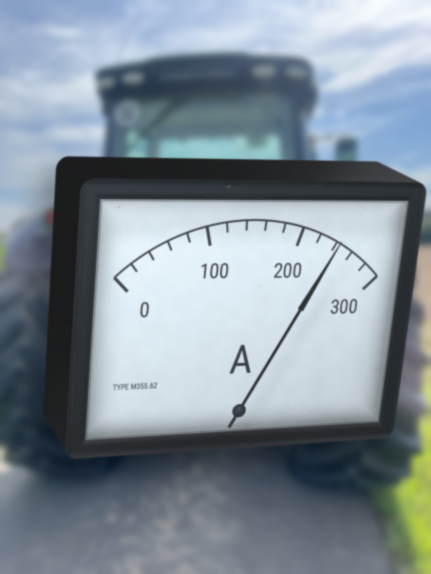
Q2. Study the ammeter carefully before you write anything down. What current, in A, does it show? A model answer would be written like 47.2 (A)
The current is 240 (A)
